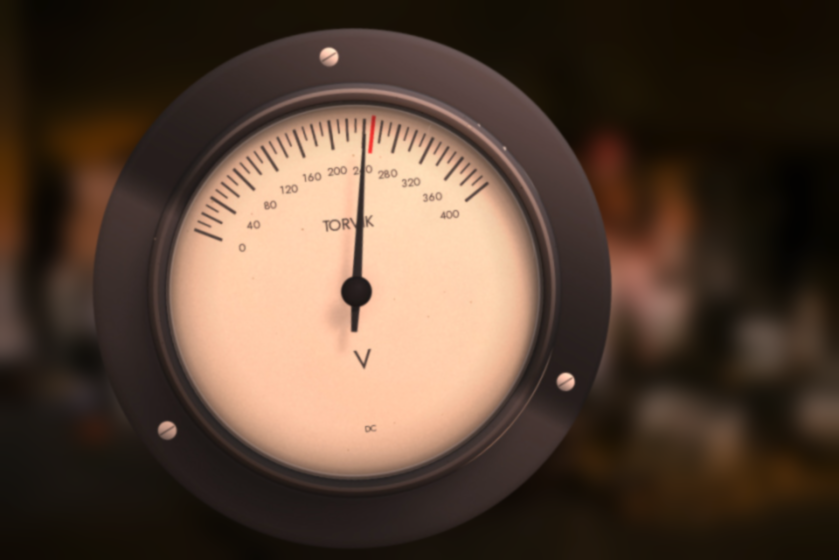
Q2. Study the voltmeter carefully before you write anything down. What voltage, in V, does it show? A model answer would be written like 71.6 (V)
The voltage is 240 (V)
